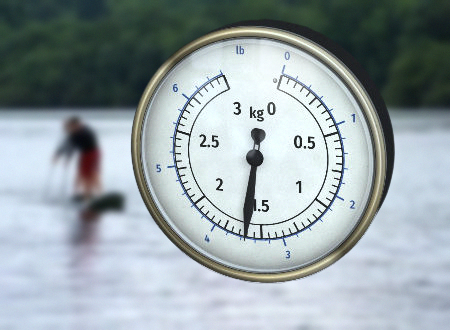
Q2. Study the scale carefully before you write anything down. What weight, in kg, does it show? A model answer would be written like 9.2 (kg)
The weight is 1.6 (kg)
